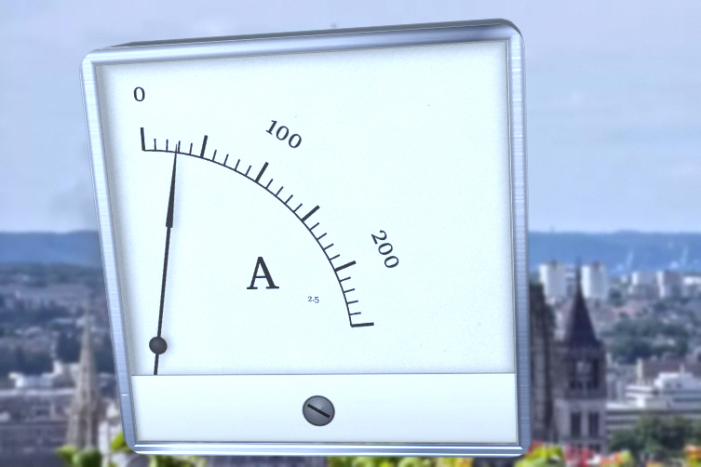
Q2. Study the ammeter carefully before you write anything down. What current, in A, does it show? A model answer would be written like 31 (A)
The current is 30 (A)
